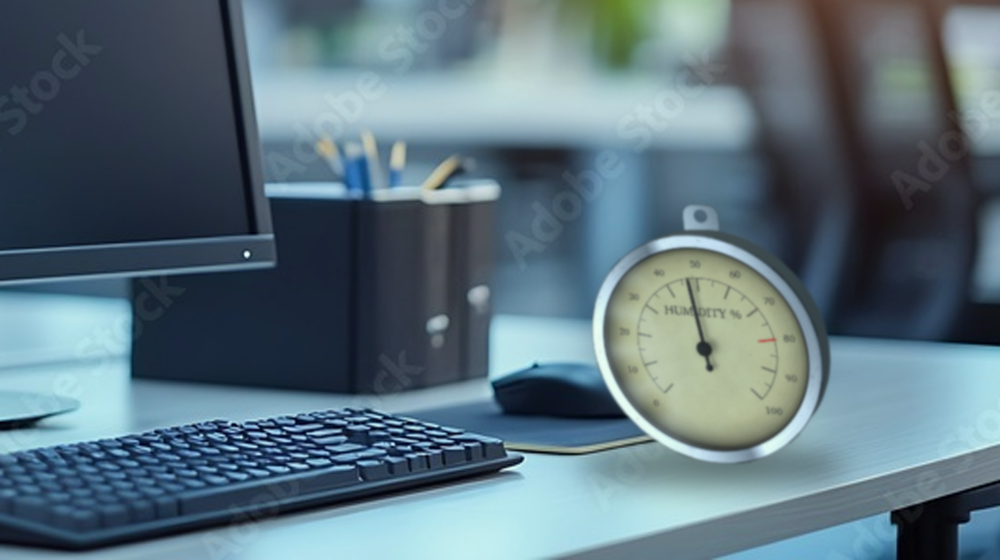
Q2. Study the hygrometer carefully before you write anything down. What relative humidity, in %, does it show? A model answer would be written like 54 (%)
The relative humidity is 47.5 (%)
